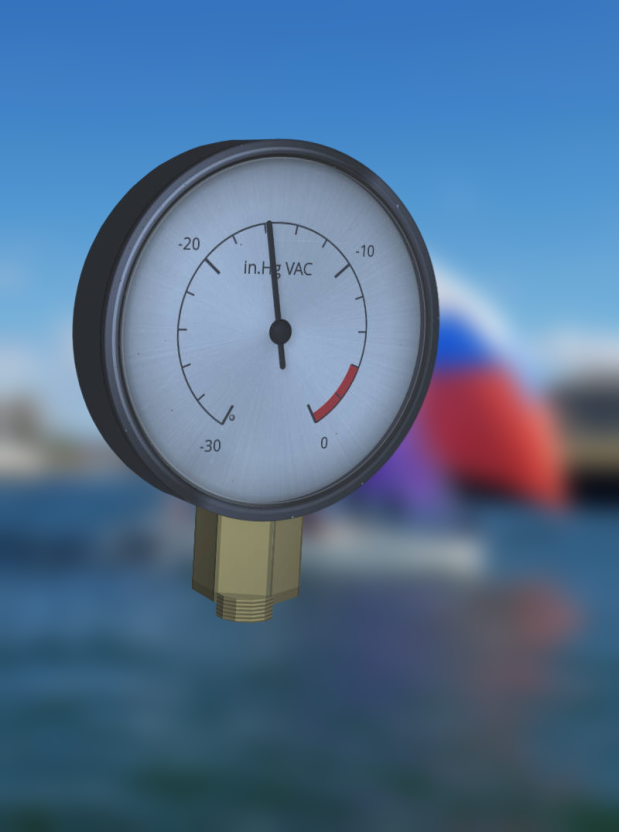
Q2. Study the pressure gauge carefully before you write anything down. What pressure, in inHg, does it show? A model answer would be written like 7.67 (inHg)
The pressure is -16 (inHg)
